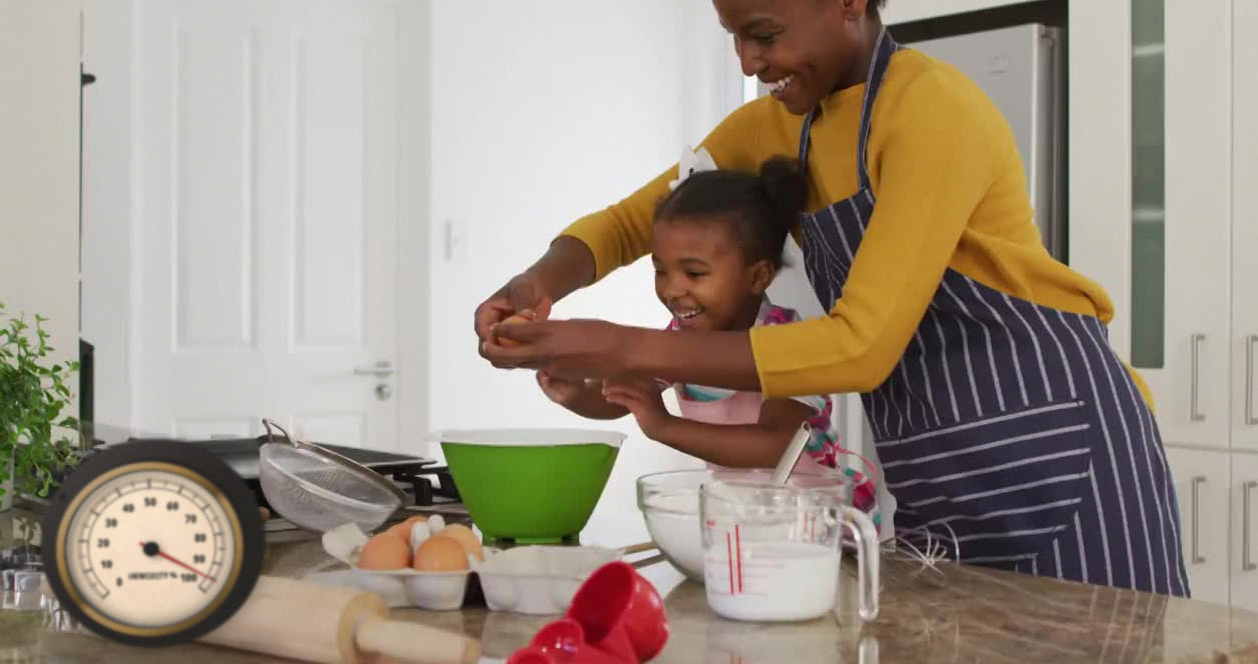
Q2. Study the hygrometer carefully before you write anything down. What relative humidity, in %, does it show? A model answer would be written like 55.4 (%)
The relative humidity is 95 (%)
